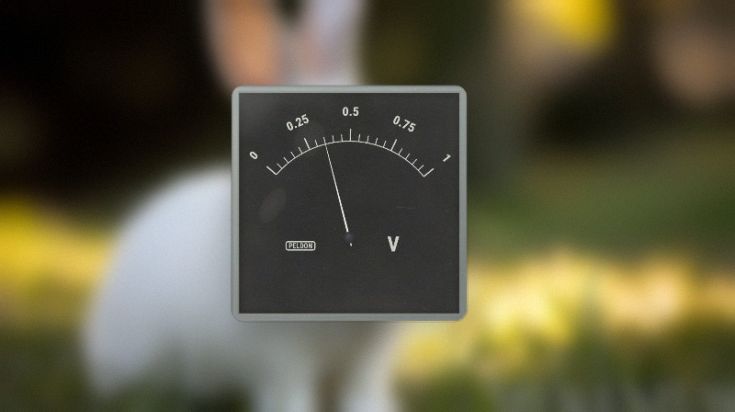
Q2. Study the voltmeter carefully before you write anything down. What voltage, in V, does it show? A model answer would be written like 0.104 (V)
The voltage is 0.35 (V)
